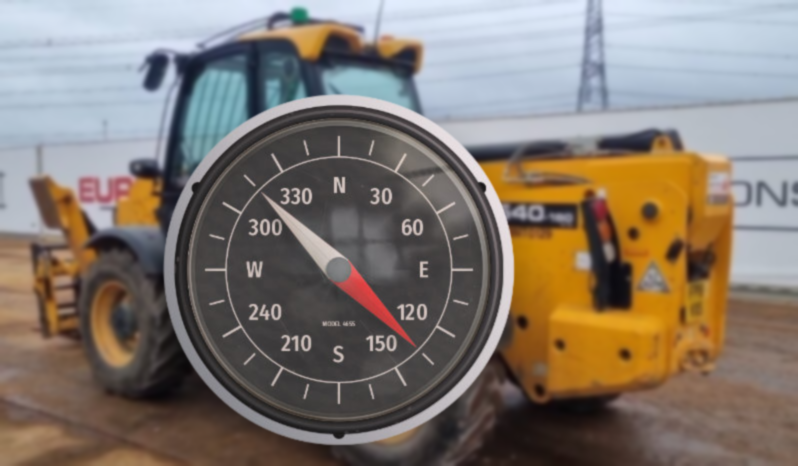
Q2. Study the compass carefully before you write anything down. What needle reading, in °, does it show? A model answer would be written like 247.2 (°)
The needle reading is 135 (°)
